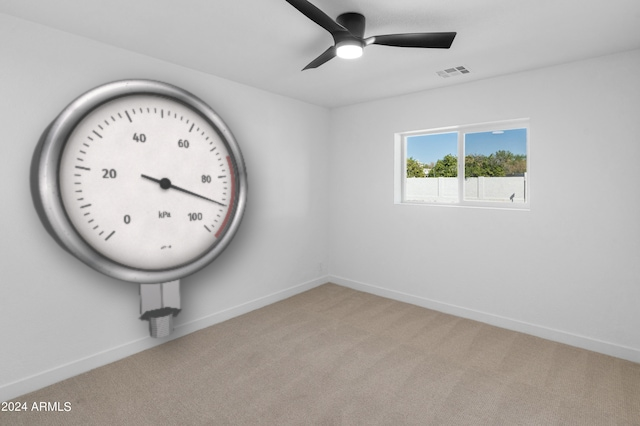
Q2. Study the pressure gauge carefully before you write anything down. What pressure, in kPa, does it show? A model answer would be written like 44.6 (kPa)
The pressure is 90 (kPa)
